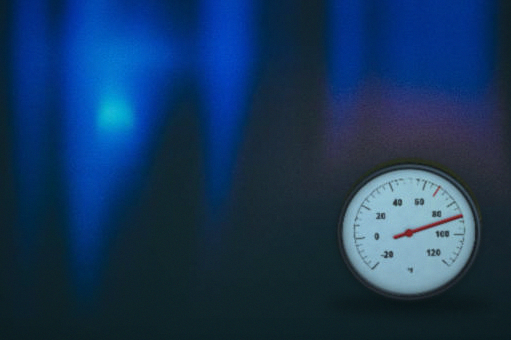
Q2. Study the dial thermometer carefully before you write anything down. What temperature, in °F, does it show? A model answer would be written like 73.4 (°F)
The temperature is 88 (°F)
